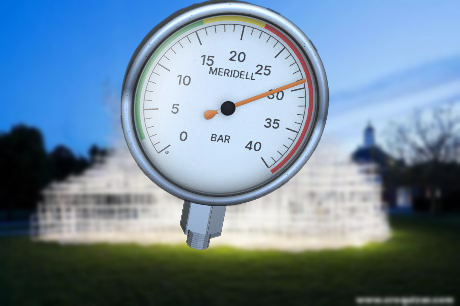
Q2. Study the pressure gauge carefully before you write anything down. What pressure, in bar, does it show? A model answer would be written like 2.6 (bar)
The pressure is 29 (bar)
